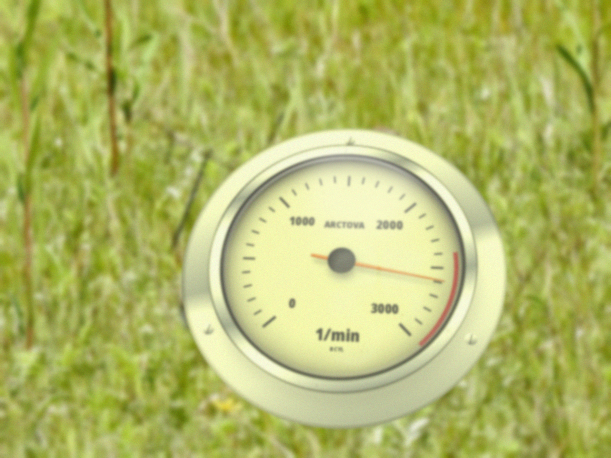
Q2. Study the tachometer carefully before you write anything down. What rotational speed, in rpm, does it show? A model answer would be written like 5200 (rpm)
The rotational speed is 2600 (rpm)
